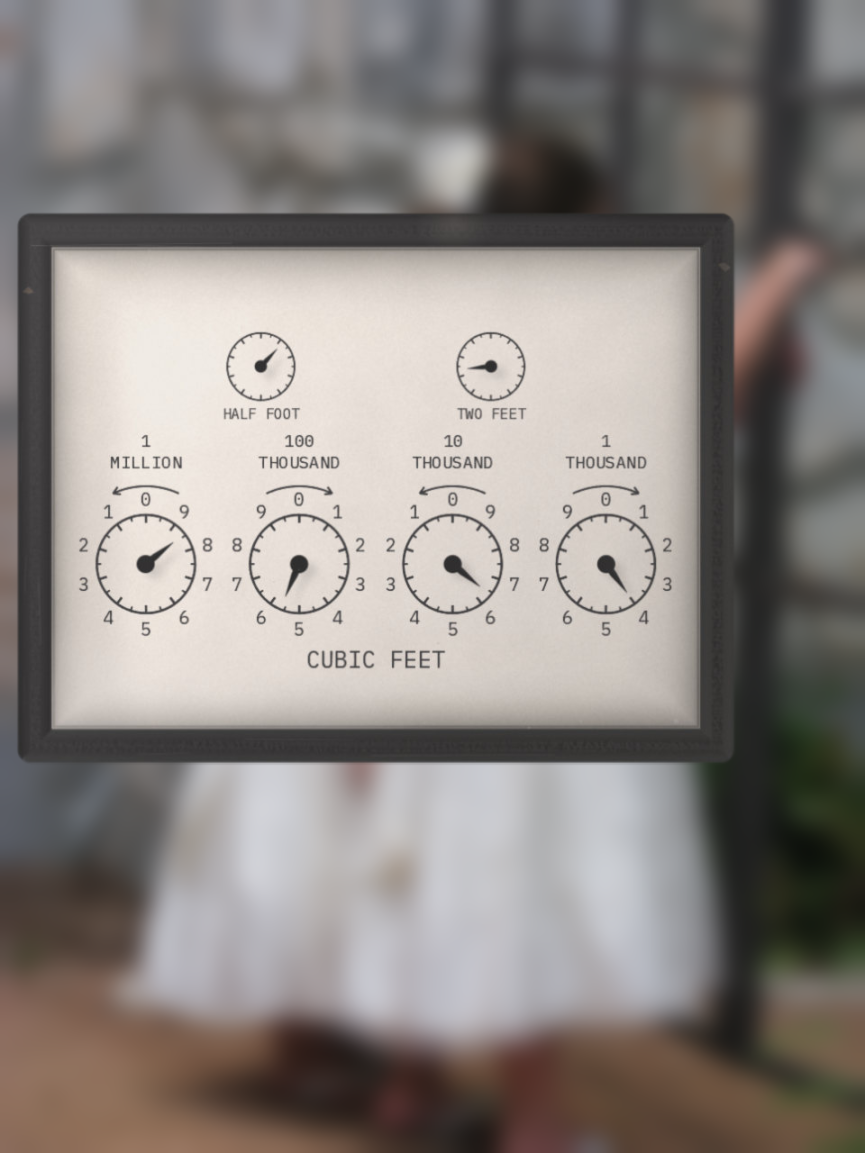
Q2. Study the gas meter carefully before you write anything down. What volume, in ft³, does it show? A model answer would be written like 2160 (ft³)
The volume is 856400 (ft³)
